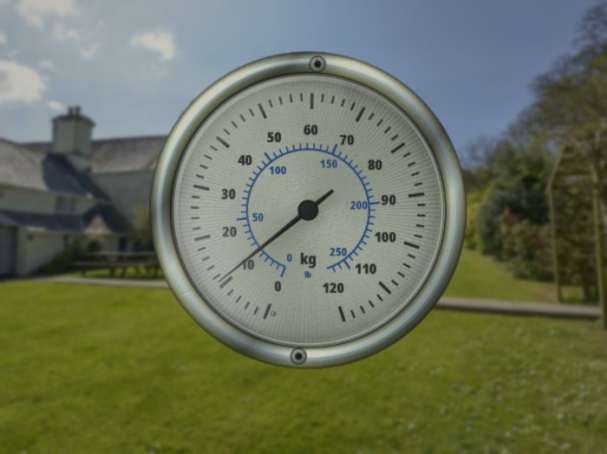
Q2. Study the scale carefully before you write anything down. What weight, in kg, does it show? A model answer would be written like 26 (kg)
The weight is 11 (kg)
